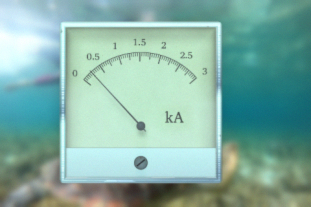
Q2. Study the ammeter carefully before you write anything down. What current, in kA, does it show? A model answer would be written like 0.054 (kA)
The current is 0.25 (kA)
